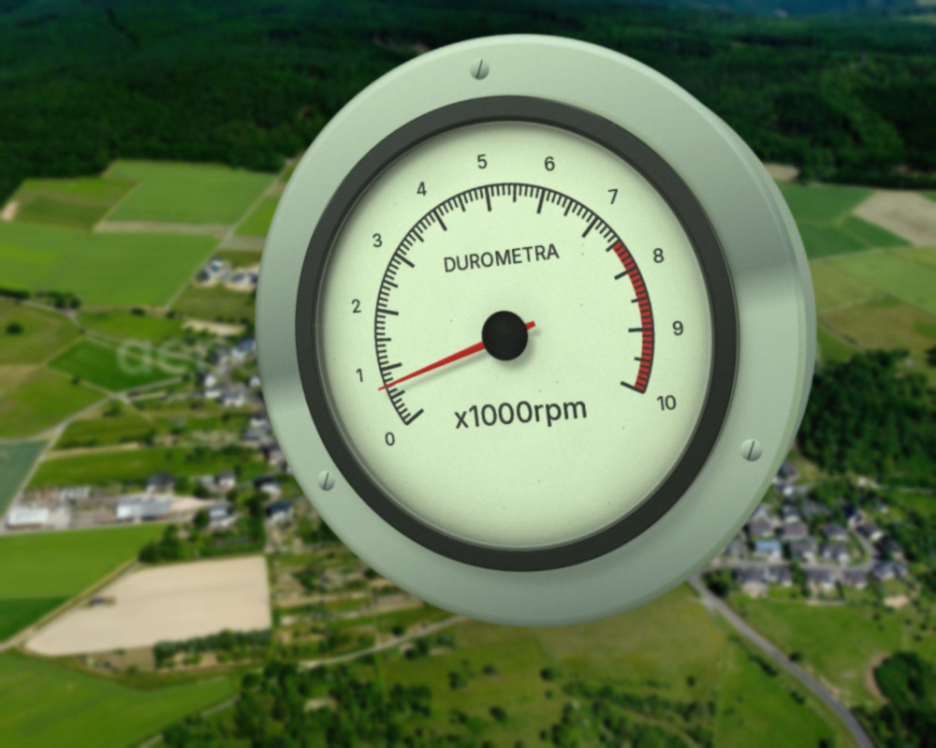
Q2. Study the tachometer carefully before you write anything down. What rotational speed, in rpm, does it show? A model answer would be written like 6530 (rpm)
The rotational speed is 700 (rpm)
